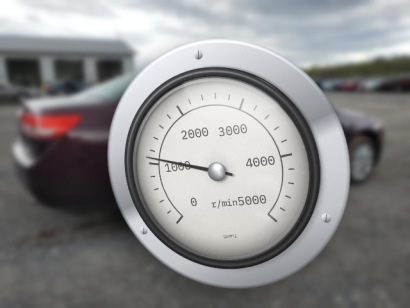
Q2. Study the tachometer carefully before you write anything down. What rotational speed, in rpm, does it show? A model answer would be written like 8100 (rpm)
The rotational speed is 1100 (rpm)
